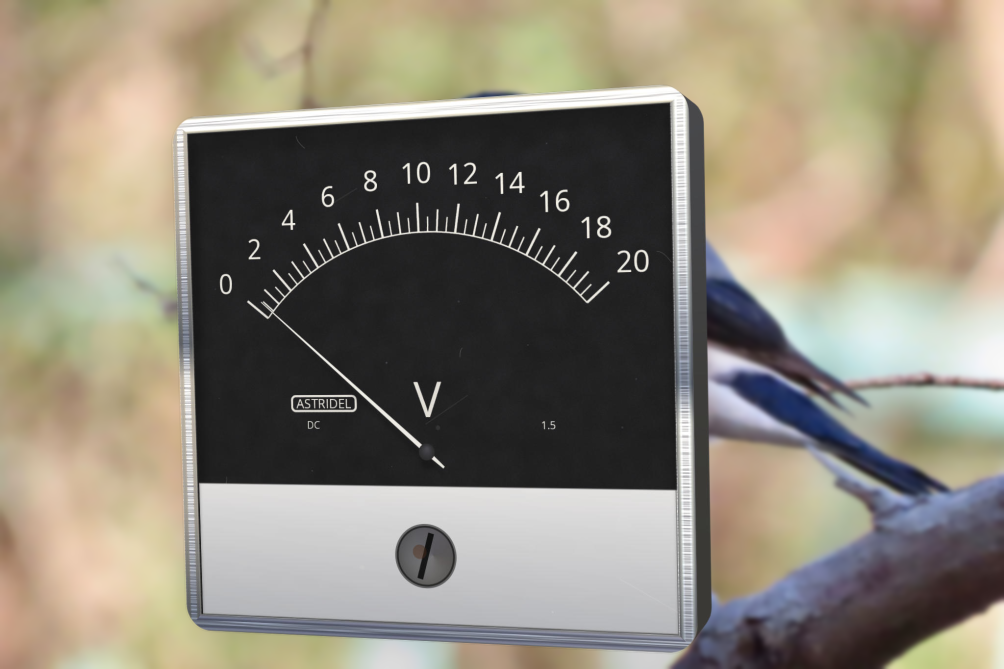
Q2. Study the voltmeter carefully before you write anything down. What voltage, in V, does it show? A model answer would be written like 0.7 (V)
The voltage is 0.5 (V)
